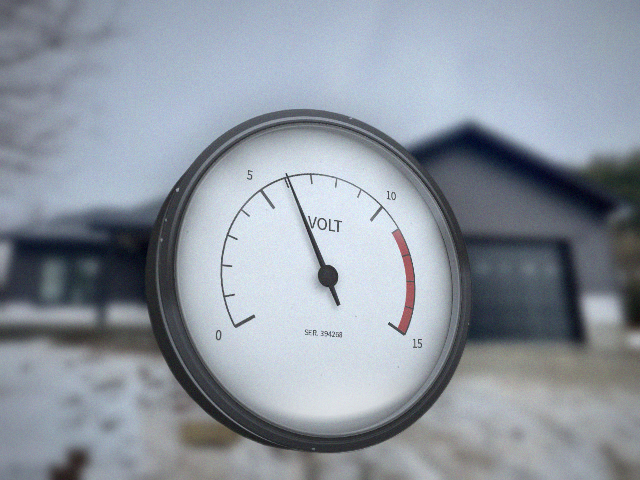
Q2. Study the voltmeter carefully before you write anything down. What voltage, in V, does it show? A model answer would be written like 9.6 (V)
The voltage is 6 (V)
